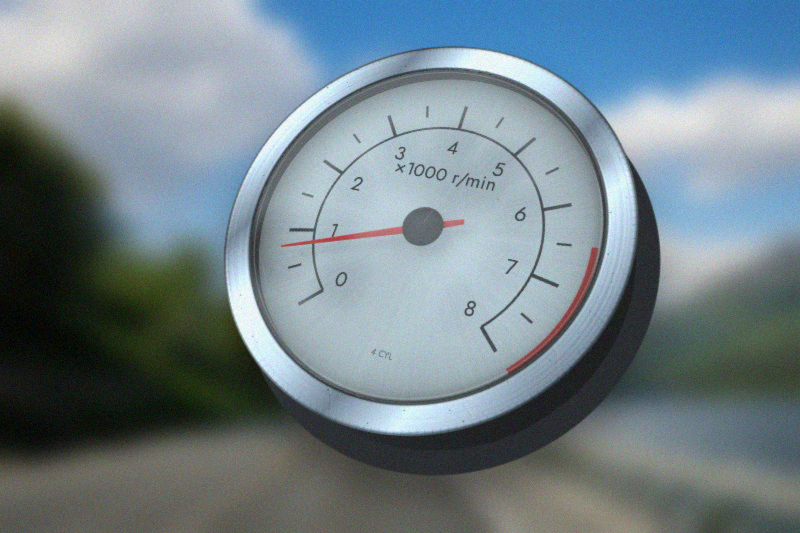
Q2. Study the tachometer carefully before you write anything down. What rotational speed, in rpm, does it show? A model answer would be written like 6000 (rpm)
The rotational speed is 750 (rpm)
